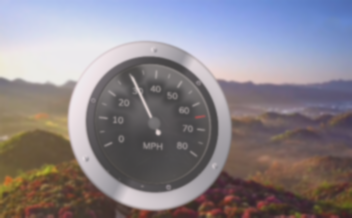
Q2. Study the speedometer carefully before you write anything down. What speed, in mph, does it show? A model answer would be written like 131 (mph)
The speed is 30 (mph)
